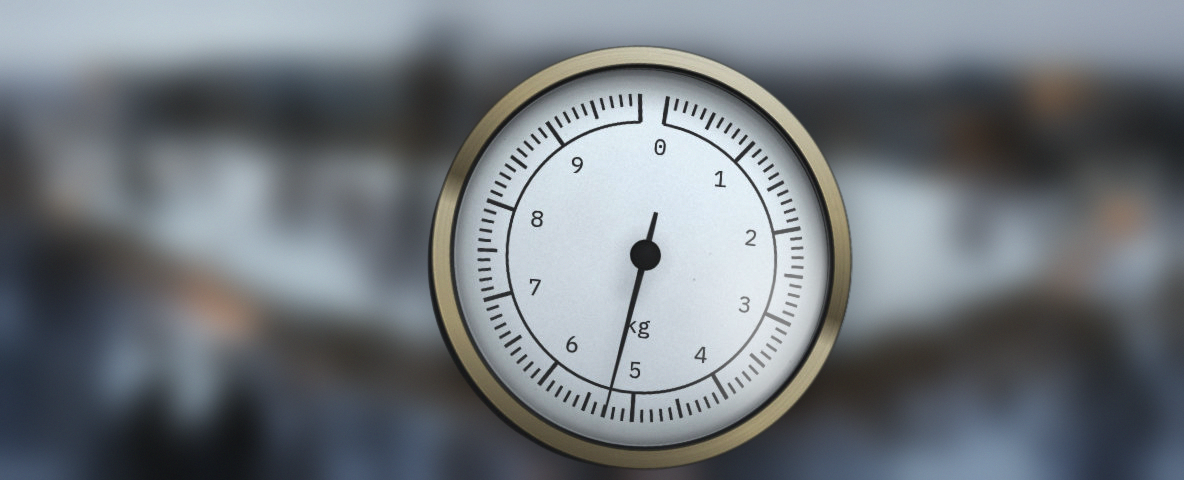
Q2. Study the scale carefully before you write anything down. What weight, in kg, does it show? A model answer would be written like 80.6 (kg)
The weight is 5.3 (kg)
